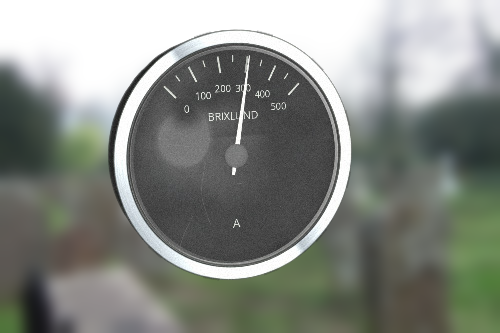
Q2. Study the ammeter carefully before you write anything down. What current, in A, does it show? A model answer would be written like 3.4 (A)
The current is 300 (A)
